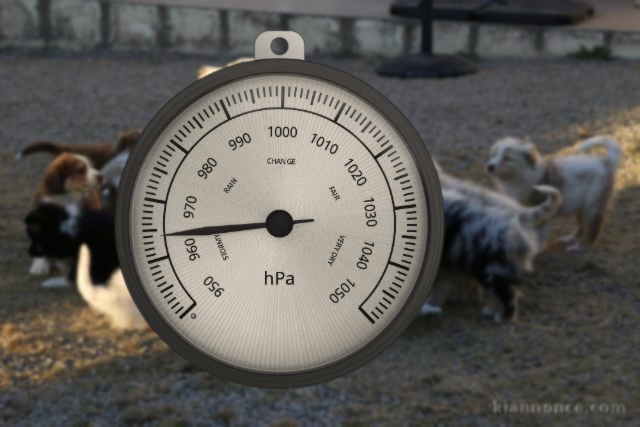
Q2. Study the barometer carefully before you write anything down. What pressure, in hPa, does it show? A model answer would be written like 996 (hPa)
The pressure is 964 (hPa)
